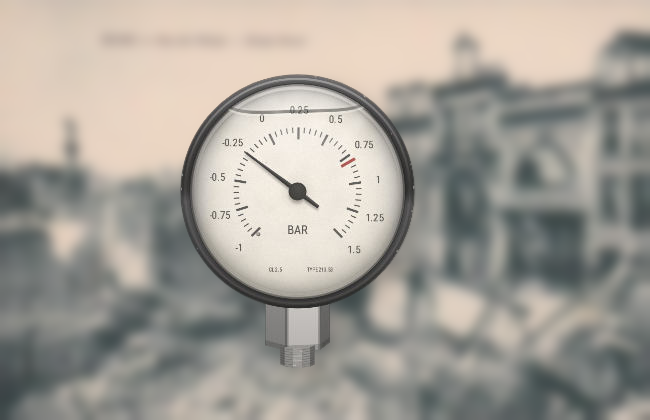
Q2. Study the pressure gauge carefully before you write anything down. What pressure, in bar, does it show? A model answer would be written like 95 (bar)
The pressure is -0.25 (bar)
